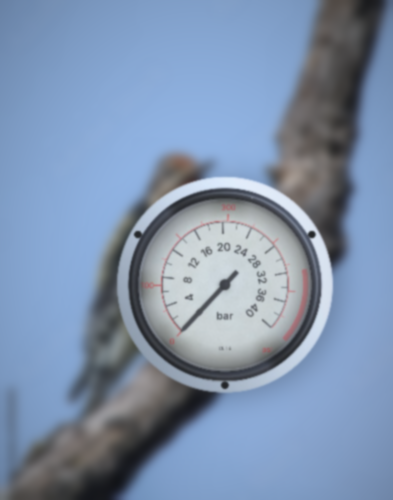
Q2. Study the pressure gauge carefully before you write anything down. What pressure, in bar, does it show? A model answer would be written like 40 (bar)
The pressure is 0 (bar)
